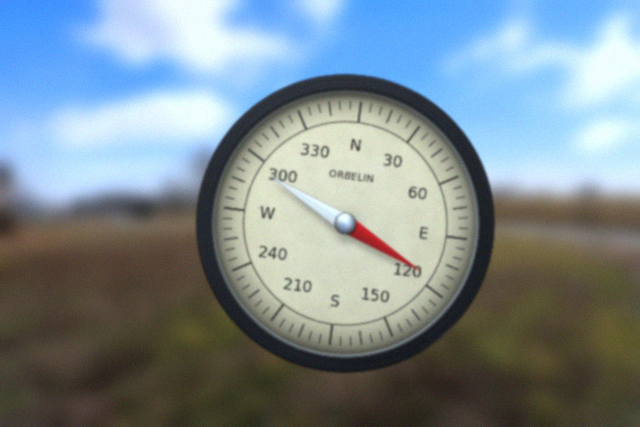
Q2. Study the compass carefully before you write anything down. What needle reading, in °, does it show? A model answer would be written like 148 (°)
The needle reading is 115 (°)
